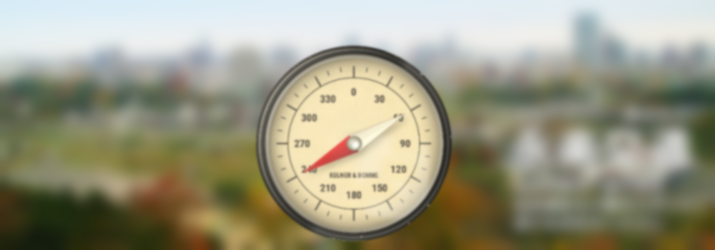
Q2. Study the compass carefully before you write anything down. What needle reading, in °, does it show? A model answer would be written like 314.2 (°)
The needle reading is 240 (°)
